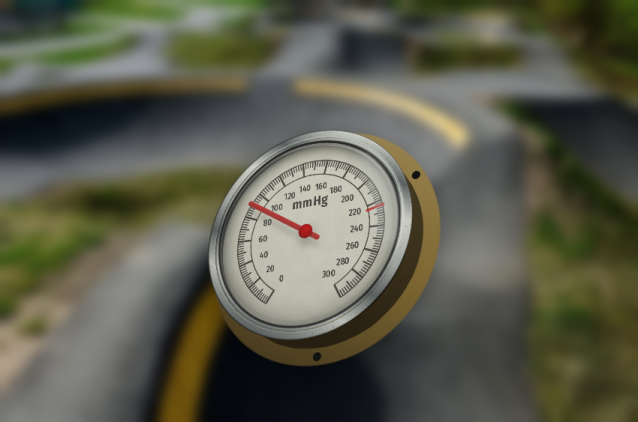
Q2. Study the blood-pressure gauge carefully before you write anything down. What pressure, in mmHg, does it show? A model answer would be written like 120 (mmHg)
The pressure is 90 (mmHg)
